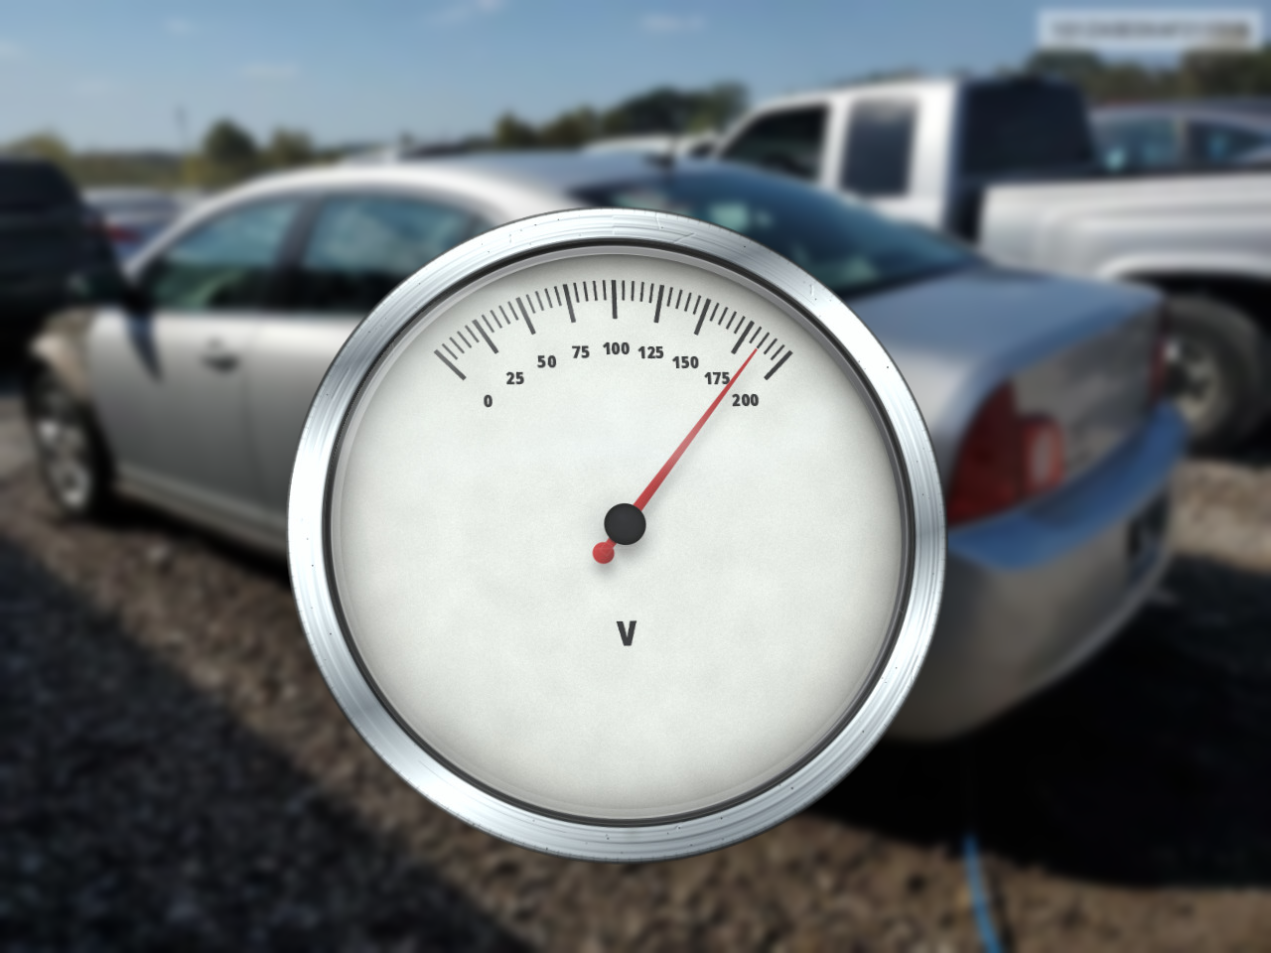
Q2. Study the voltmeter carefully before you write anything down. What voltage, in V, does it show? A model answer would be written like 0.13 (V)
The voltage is 185 (V)
